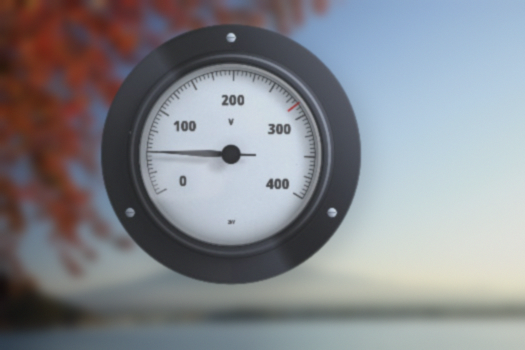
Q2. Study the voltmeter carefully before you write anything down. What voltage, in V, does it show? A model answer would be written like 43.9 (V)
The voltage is 50 (V)
